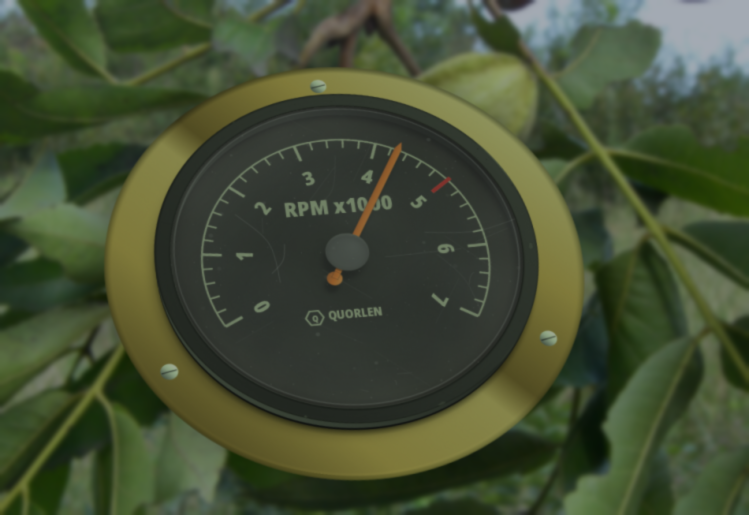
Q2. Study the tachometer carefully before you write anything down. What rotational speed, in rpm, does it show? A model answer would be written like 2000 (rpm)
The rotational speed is 4300 (rpm)
